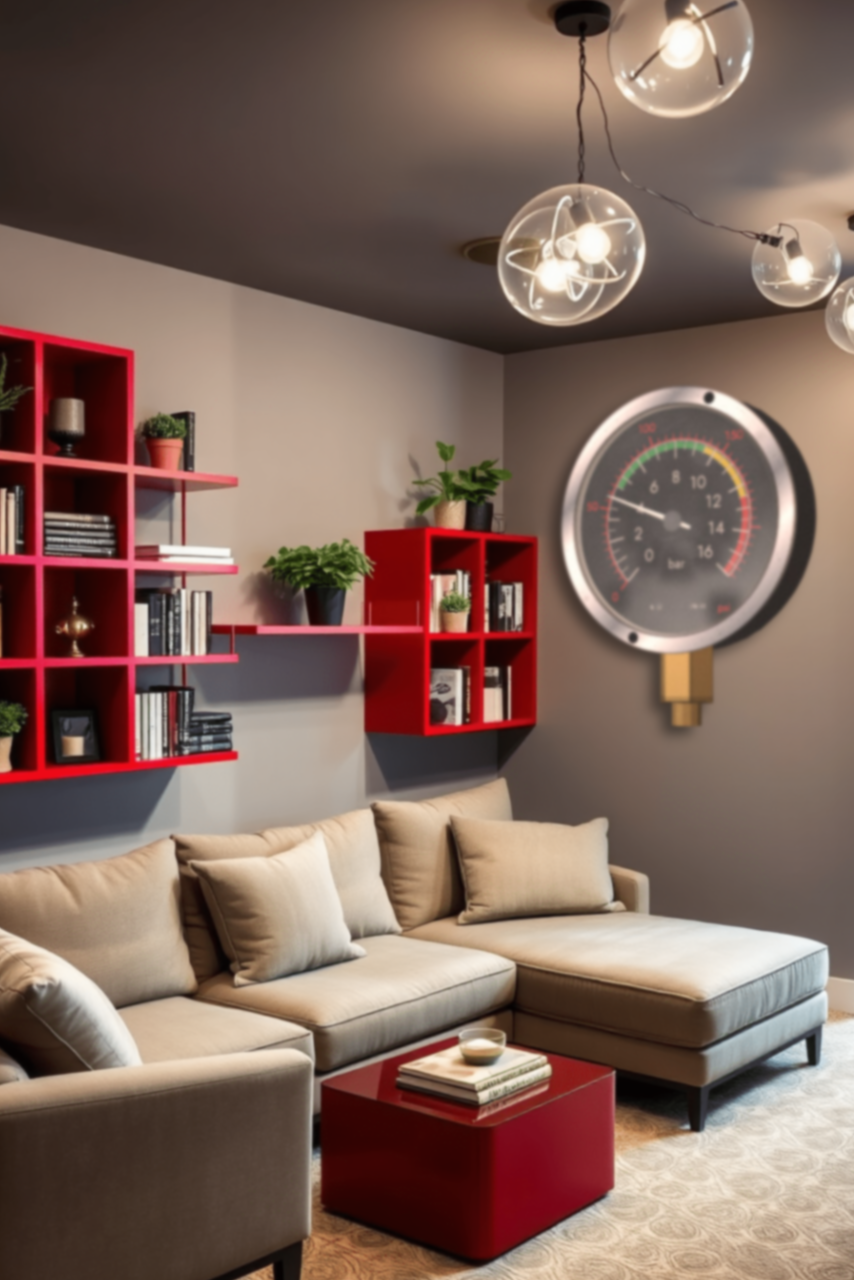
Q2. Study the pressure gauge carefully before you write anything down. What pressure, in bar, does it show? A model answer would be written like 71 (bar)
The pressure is 4 (bar)
